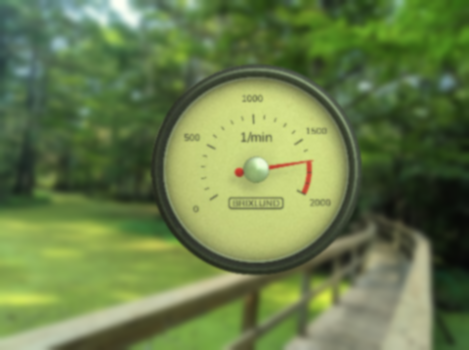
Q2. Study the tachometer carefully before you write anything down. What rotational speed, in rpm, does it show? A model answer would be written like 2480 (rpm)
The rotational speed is 1700 (rpm)
